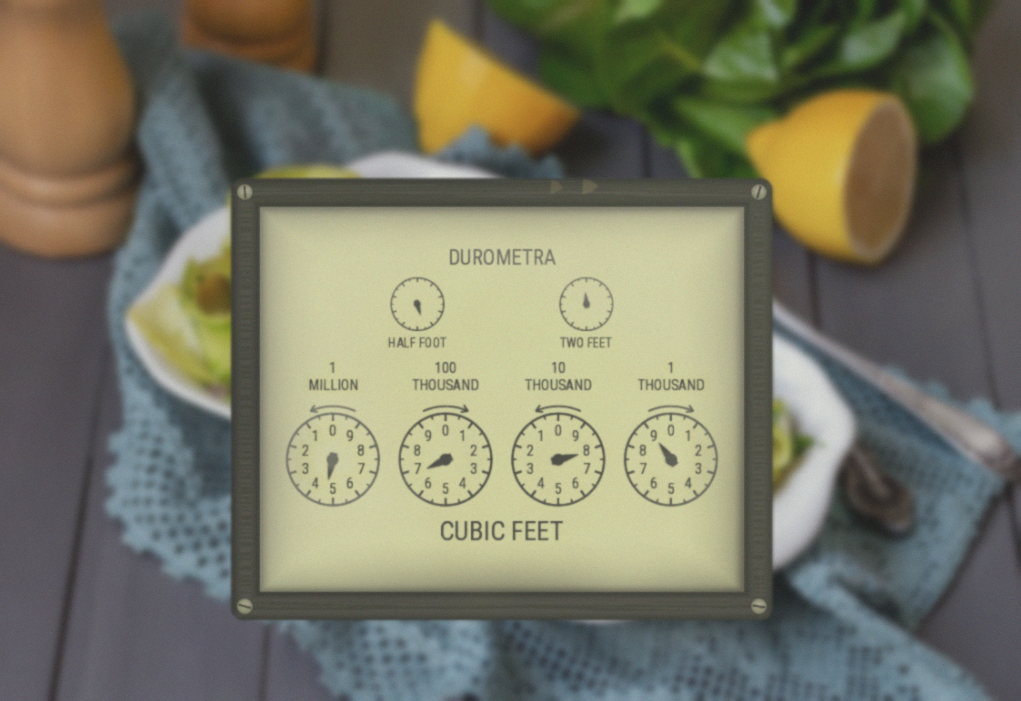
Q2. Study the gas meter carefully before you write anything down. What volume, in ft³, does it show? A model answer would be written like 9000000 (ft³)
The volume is 467900 (ft³)
